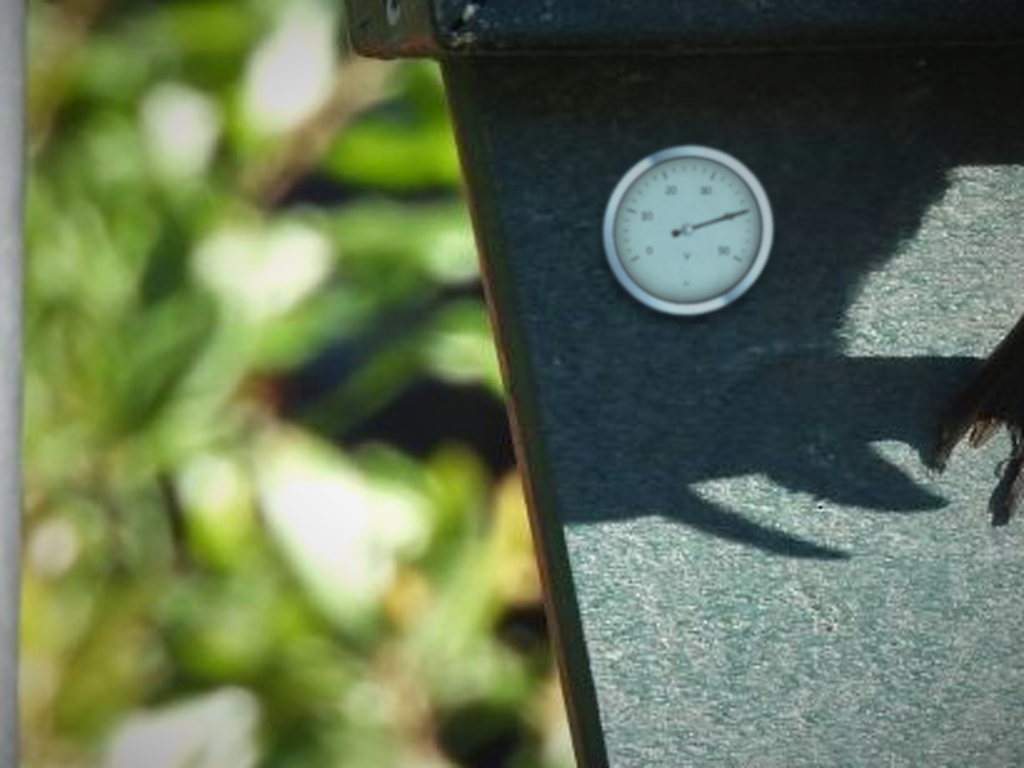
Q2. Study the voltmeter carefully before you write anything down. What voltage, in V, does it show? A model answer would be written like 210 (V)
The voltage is 40 (V)
